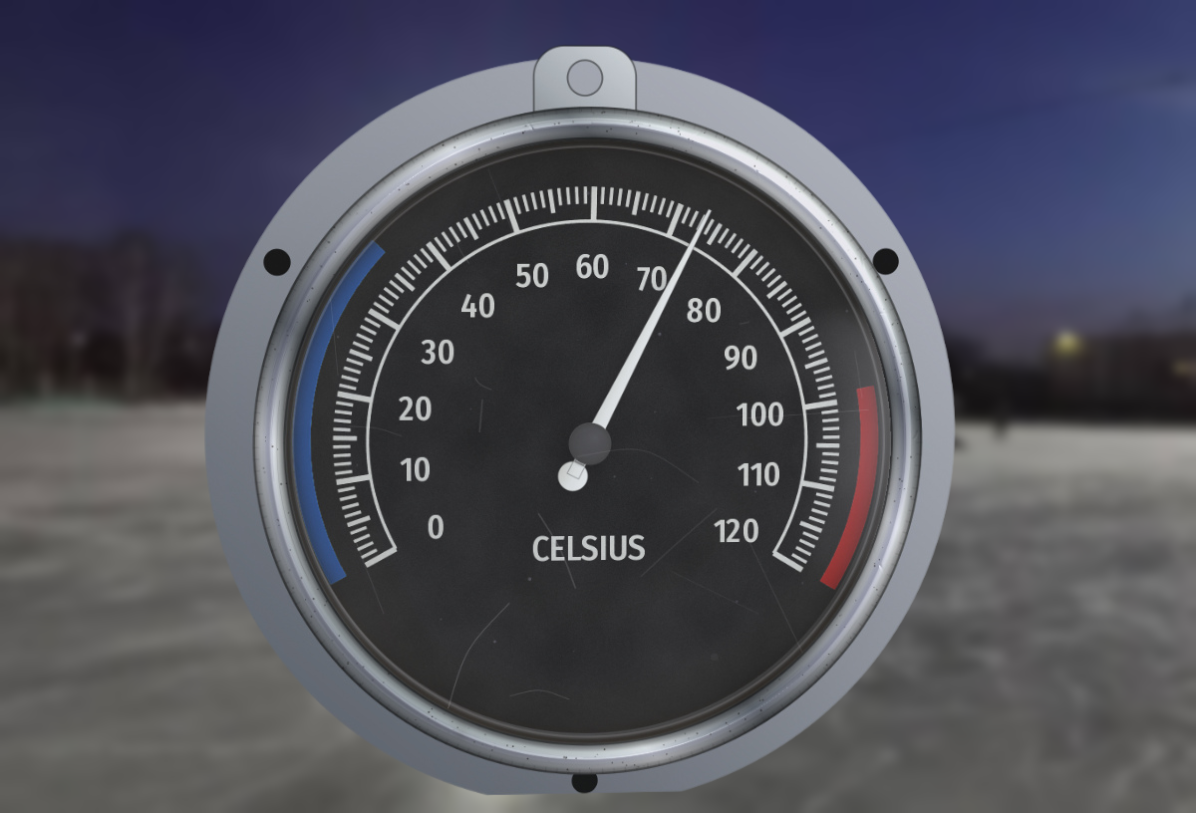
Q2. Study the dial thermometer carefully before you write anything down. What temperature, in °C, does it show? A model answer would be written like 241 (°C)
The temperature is 73 (°C)
